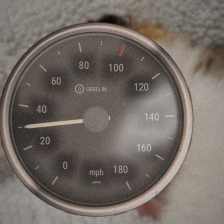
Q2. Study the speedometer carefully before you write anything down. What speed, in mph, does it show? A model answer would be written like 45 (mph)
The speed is 30 (mph)
